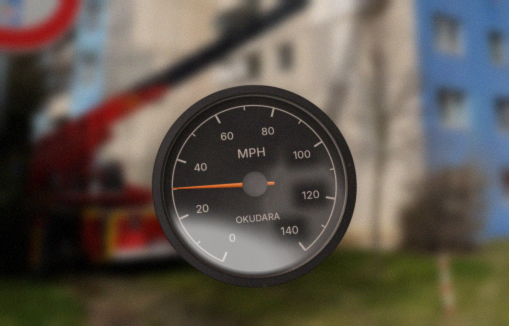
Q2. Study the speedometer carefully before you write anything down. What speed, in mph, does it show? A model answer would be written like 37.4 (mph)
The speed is 30 (mph)
